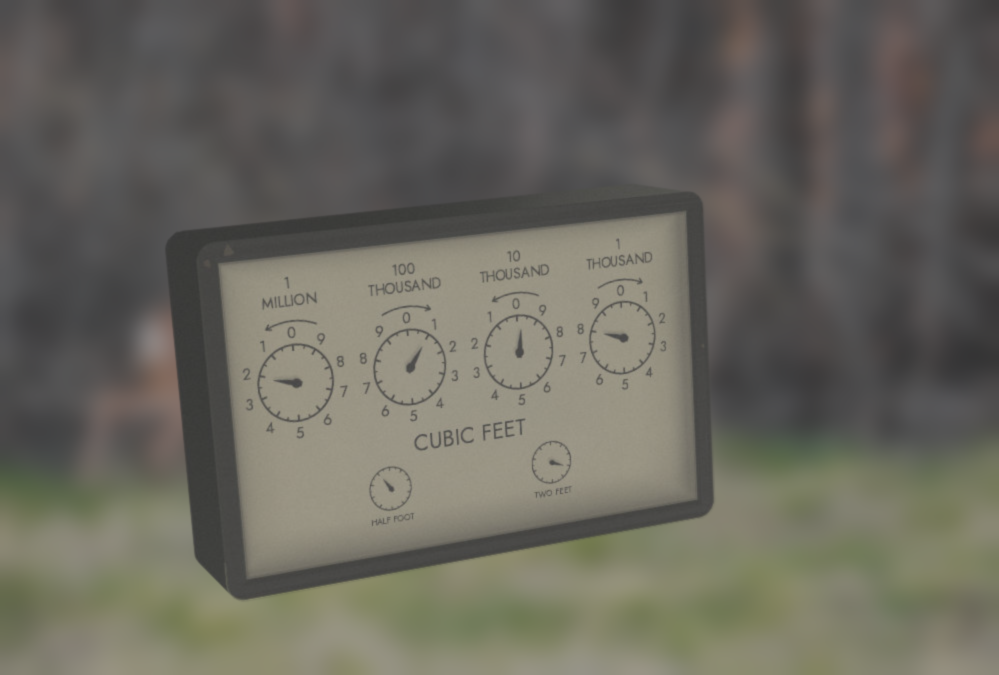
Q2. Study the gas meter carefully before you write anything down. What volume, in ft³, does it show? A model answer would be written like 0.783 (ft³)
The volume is 209800 (ft³)
